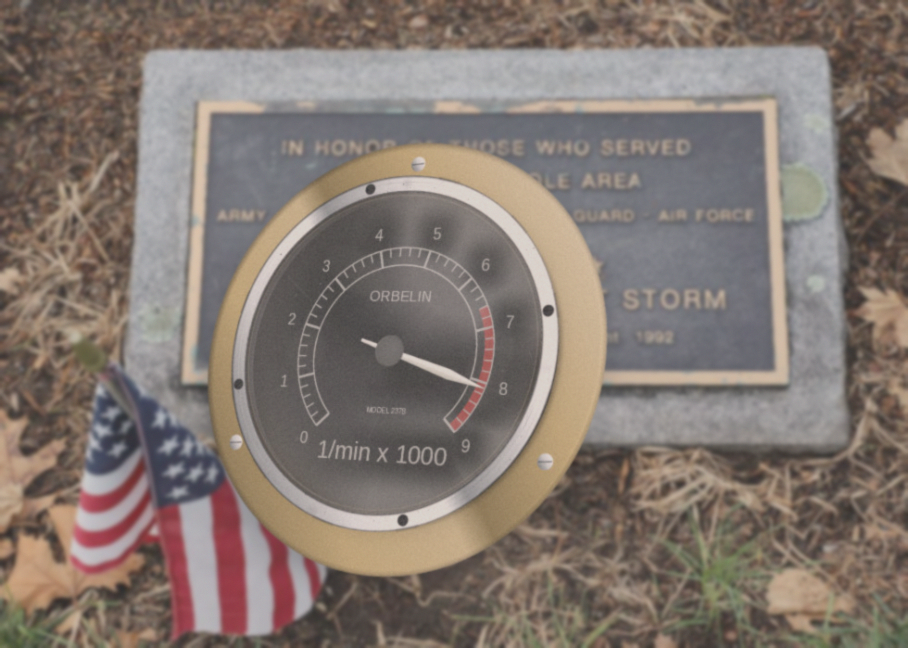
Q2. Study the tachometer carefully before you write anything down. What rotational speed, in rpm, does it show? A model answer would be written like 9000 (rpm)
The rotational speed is 8100 (rpm)
